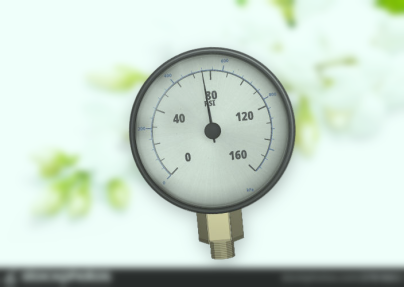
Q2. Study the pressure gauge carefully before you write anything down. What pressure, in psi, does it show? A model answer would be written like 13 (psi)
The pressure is 75 (psi)
